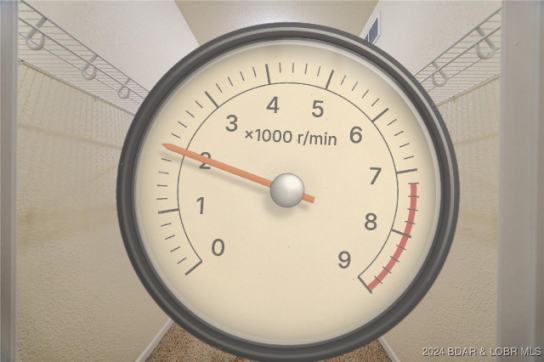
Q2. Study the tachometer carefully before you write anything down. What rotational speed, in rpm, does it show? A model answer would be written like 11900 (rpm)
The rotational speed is 2000 (rpm)
